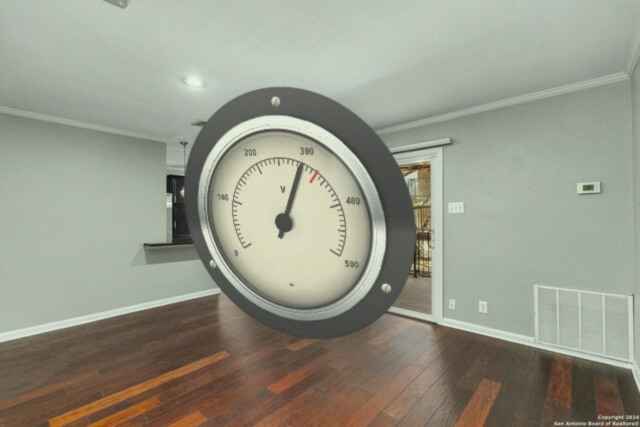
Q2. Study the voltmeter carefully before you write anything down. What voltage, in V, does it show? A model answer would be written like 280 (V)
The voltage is 300 (V)
